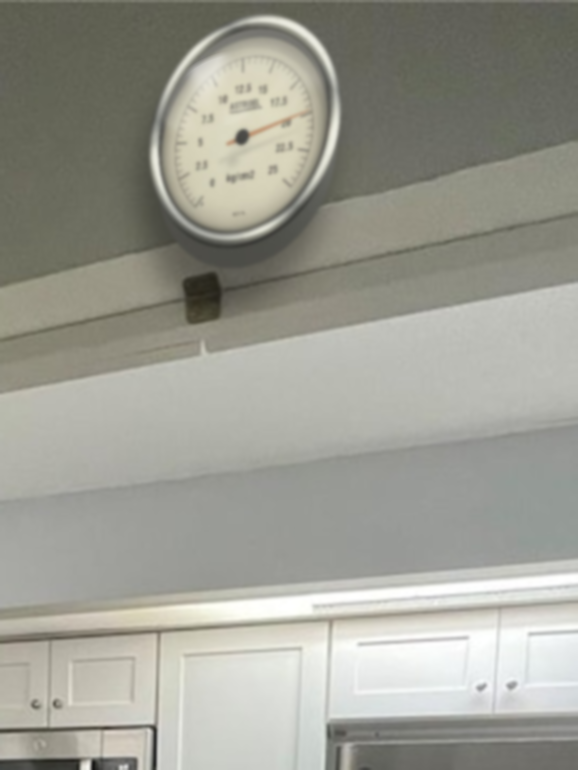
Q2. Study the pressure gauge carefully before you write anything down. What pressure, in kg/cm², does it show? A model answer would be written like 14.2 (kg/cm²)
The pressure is 20 (kg/cm²)
